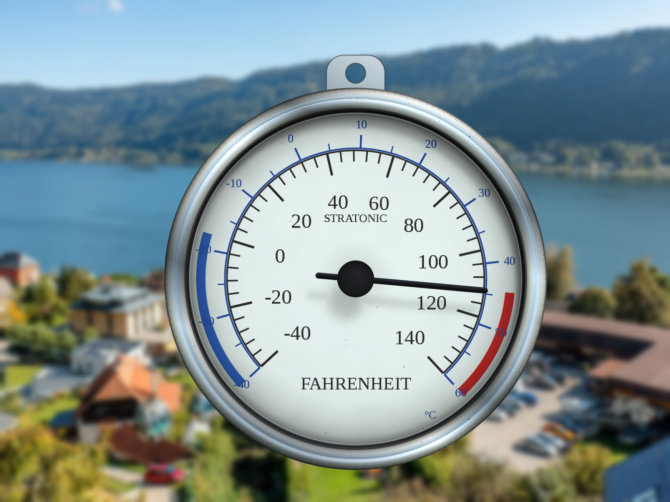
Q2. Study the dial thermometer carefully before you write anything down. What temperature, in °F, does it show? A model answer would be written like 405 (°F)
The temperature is 112 (°F)
